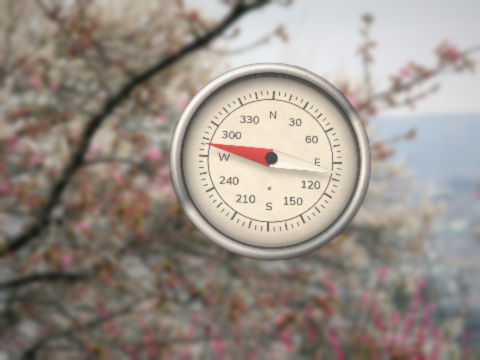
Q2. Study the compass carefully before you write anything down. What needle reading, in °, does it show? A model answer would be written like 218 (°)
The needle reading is 280 (°)
